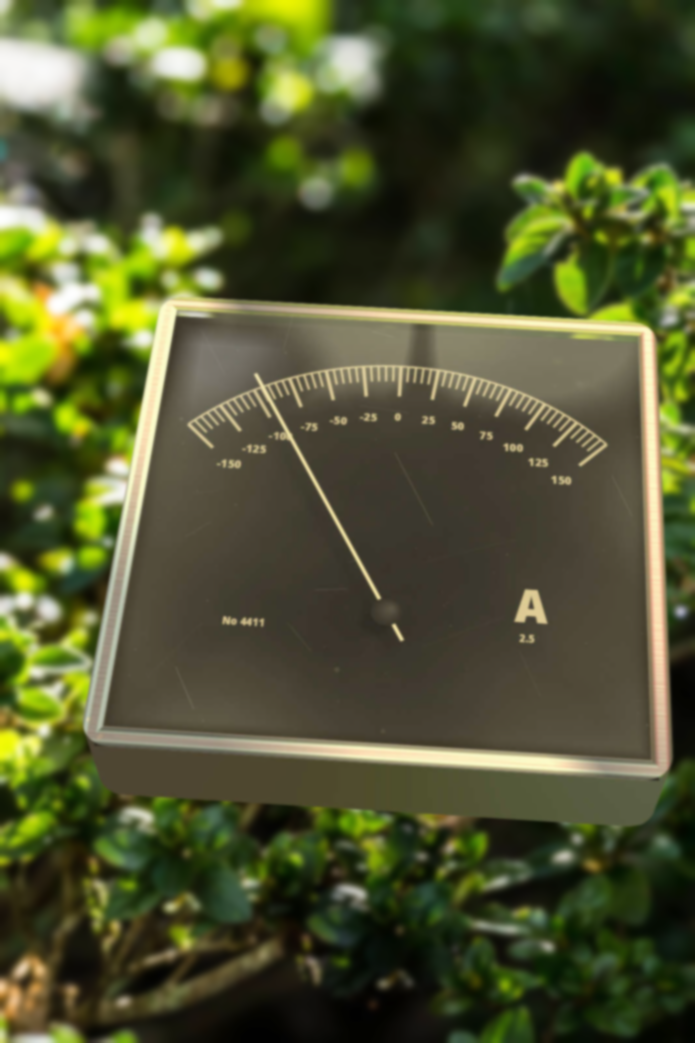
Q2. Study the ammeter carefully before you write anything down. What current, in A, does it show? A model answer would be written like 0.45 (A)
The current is -95 (A)
